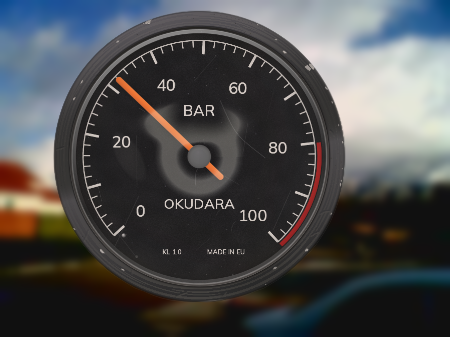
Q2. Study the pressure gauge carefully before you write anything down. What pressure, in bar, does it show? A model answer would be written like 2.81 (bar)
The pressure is 32 (bar)
